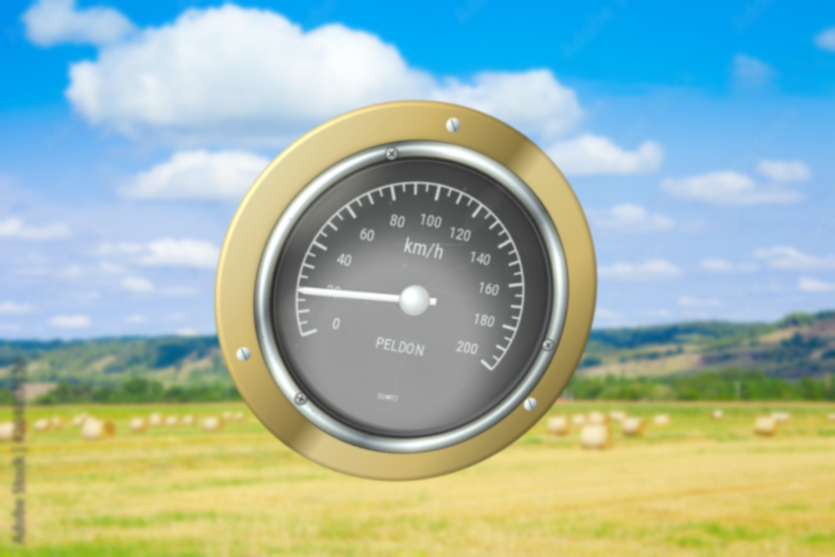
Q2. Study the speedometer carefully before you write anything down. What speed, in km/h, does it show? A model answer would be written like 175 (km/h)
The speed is 20 (km/h)
